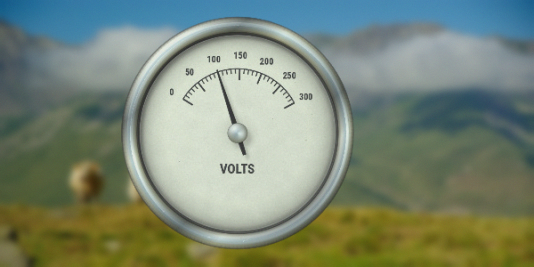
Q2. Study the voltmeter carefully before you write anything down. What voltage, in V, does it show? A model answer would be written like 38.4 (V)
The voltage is 100 (V)
